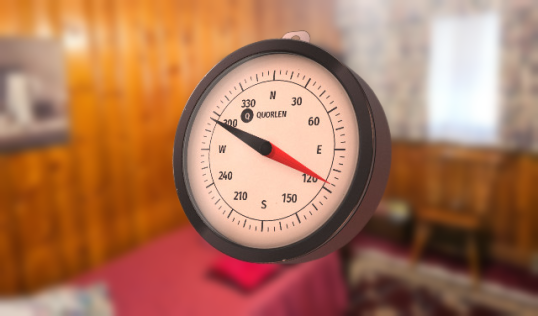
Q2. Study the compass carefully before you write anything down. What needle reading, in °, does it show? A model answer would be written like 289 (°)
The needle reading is 115 (°)
